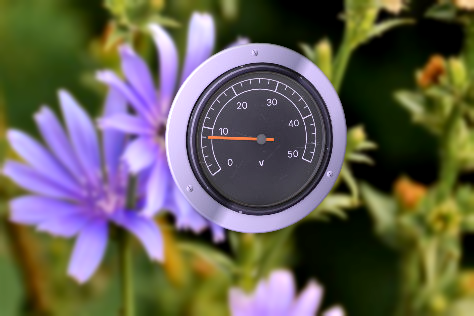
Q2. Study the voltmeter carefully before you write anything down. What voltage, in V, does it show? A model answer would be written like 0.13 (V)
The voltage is 8 (V)
